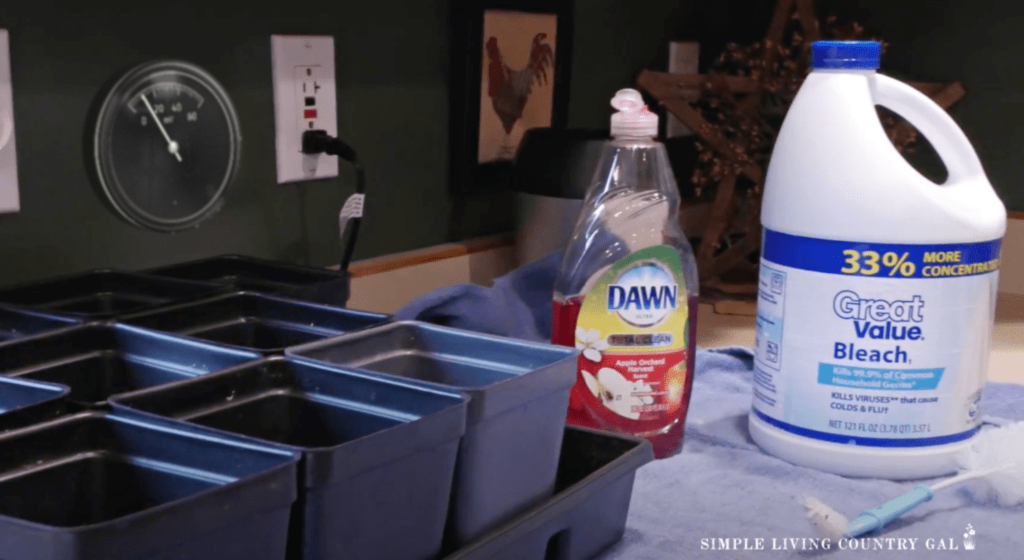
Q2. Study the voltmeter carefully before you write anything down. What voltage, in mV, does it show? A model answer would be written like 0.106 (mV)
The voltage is 10 (mV)
